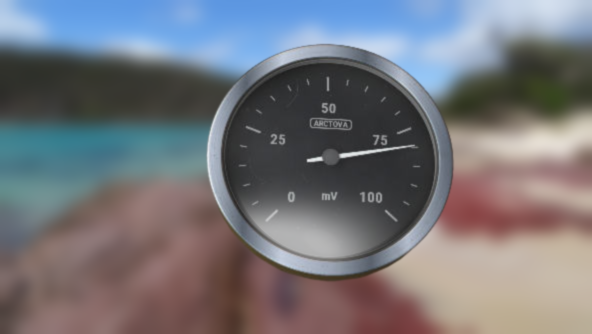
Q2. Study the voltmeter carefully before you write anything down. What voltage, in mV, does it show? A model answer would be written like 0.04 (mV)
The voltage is 80 (mV)
